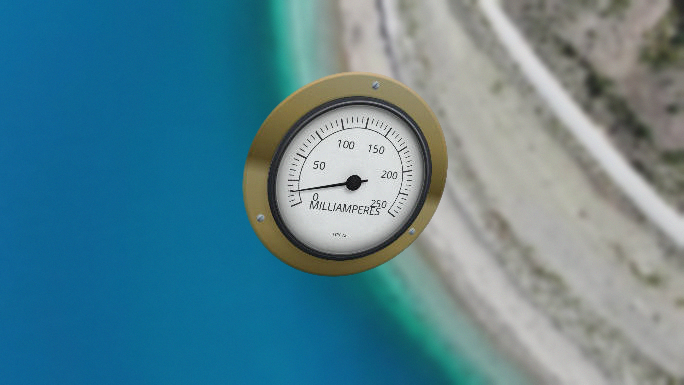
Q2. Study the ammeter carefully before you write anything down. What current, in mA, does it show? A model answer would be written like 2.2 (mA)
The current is 15 (mA)
